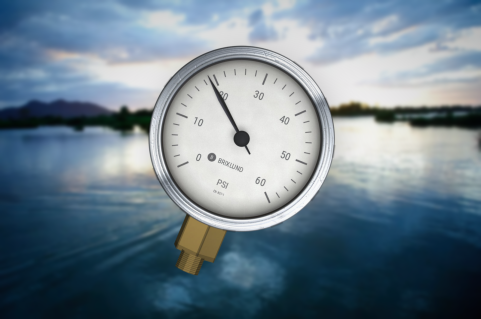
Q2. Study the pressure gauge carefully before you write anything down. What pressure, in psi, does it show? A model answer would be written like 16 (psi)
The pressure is 19 (psi)
